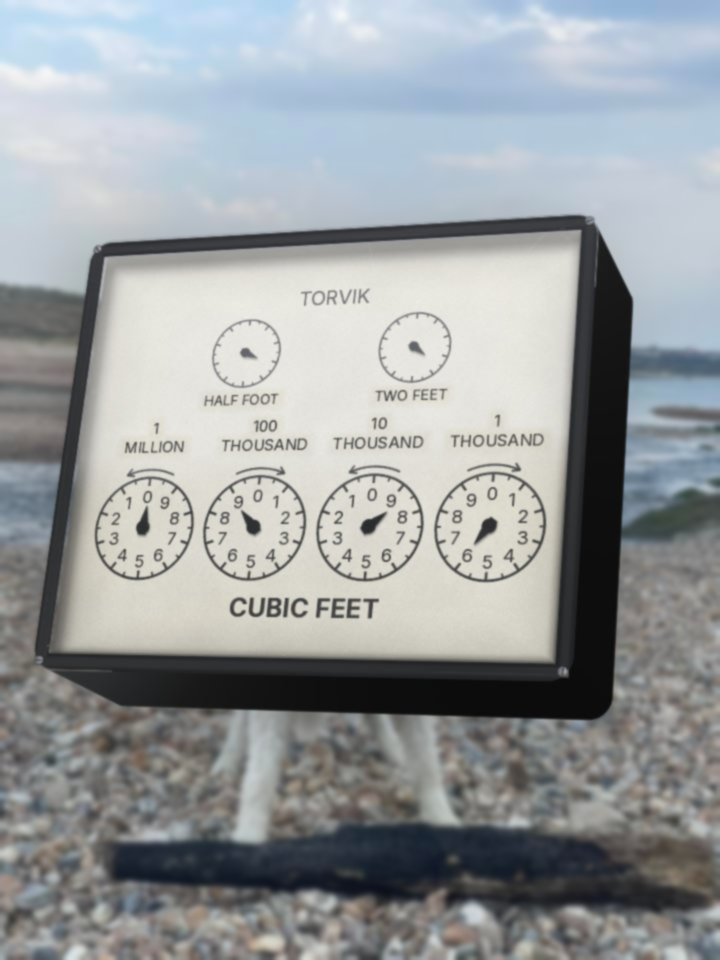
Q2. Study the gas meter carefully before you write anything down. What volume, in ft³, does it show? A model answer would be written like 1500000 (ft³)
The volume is 988600 (ft³)
